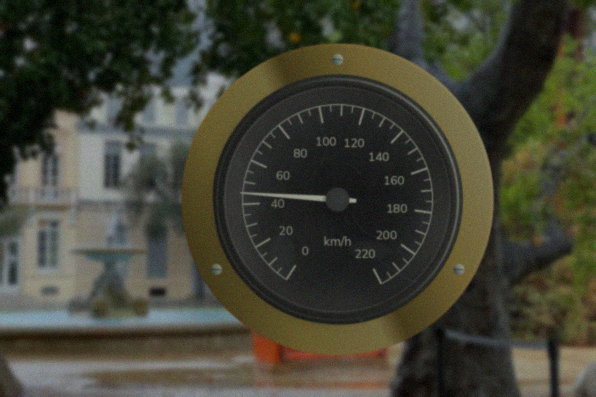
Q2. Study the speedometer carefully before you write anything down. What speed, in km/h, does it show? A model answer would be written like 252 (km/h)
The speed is 45 (km/h)
